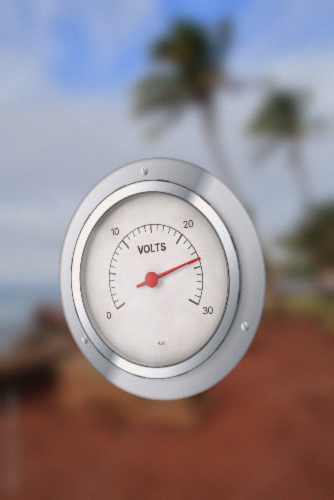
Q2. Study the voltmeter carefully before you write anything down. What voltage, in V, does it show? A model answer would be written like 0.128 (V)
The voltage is 24 (V)
